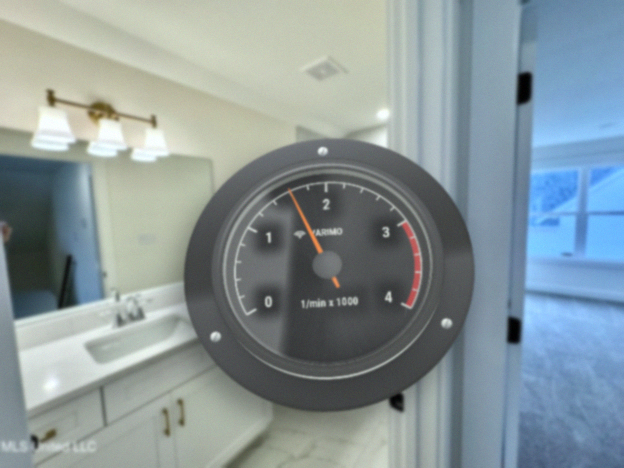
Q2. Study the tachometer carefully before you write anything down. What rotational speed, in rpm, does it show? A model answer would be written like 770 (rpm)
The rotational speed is 1600 (rpm)
